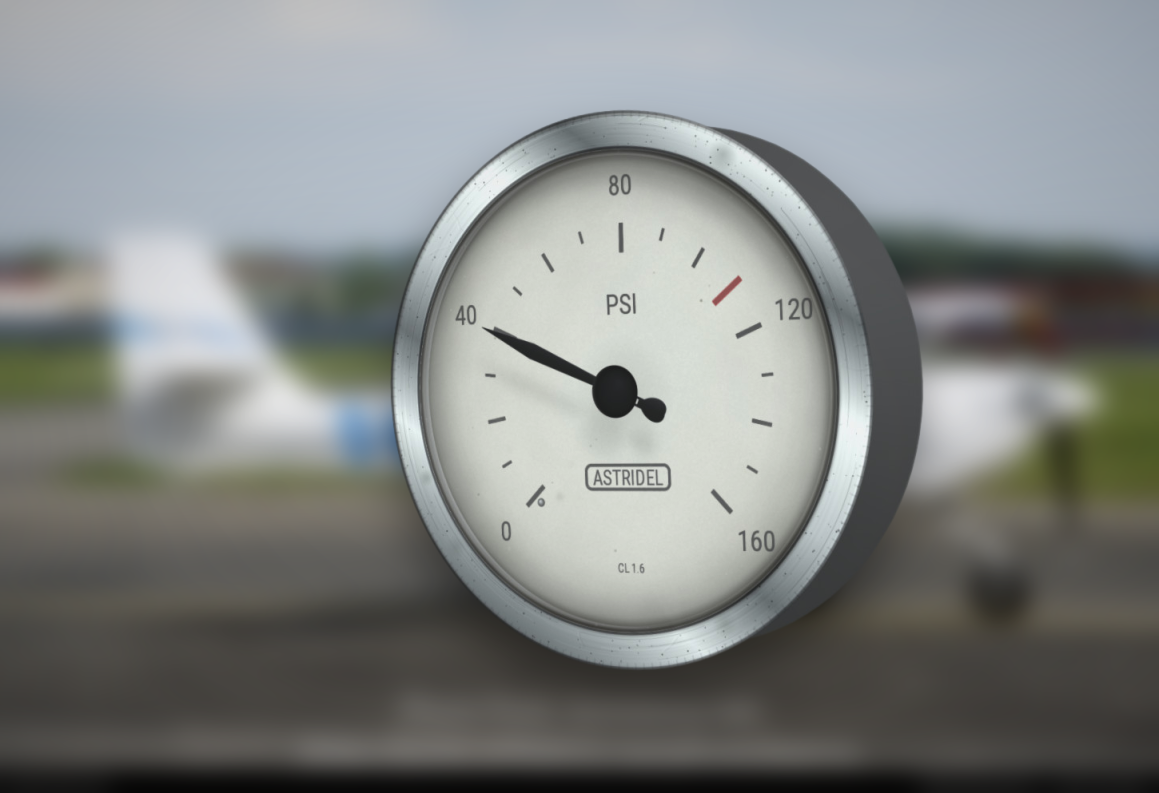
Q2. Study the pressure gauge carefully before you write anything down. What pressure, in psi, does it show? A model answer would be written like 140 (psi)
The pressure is 40 (psi)
